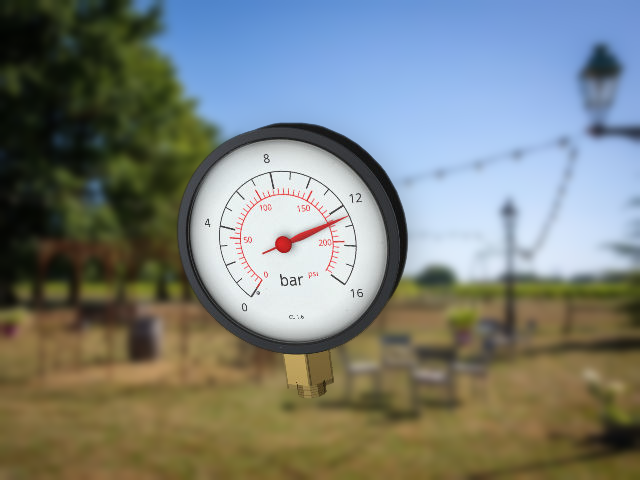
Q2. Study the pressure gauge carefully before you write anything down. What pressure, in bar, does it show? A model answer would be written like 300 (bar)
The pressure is 12.5 (bar)
